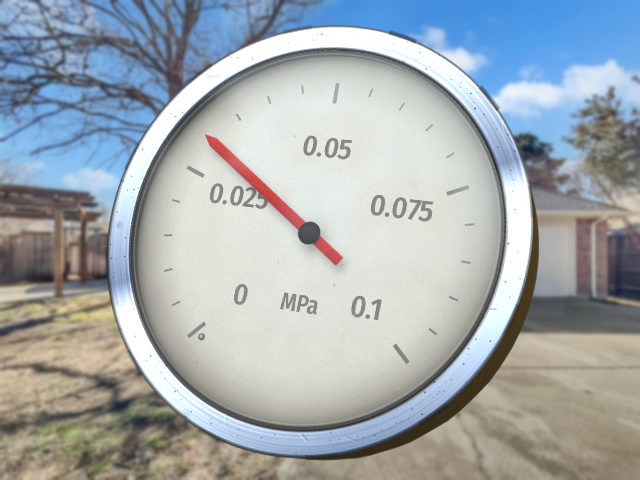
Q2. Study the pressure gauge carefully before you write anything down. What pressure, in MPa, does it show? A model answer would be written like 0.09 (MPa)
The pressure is 0.03 (MPa)
